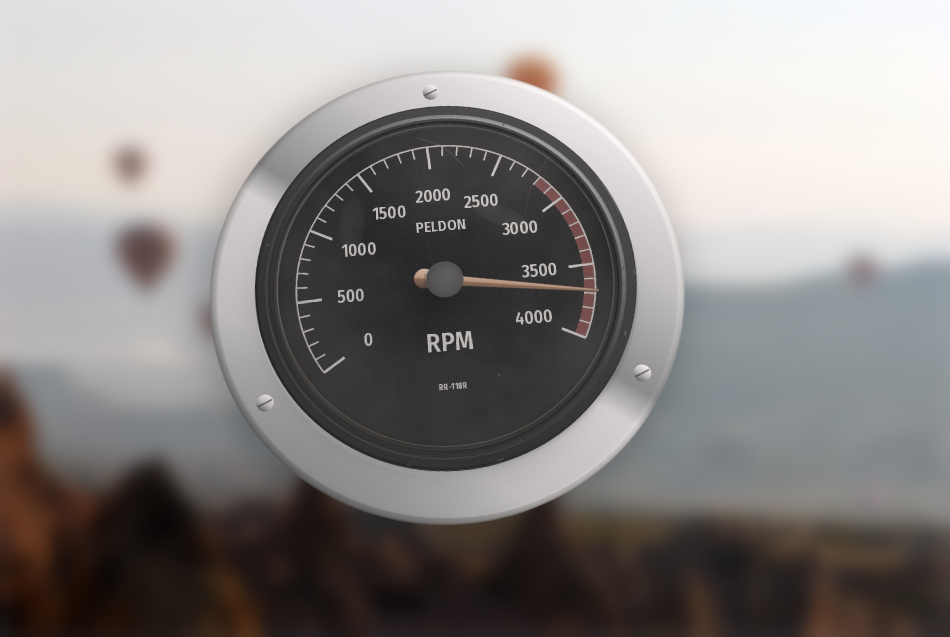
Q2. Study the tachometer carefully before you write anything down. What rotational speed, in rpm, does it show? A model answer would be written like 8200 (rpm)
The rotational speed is 3700 (rpm)
